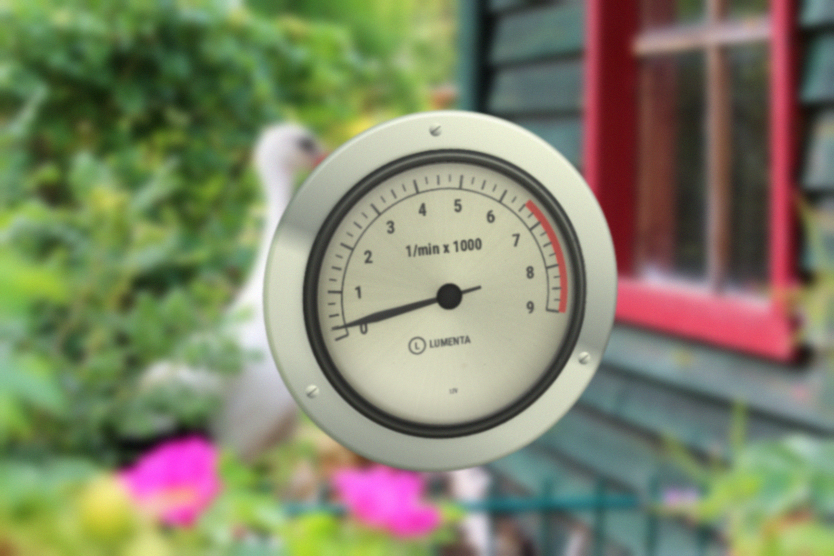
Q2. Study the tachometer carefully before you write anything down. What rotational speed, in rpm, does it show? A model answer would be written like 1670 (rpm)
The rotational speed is 250 (rpm)
